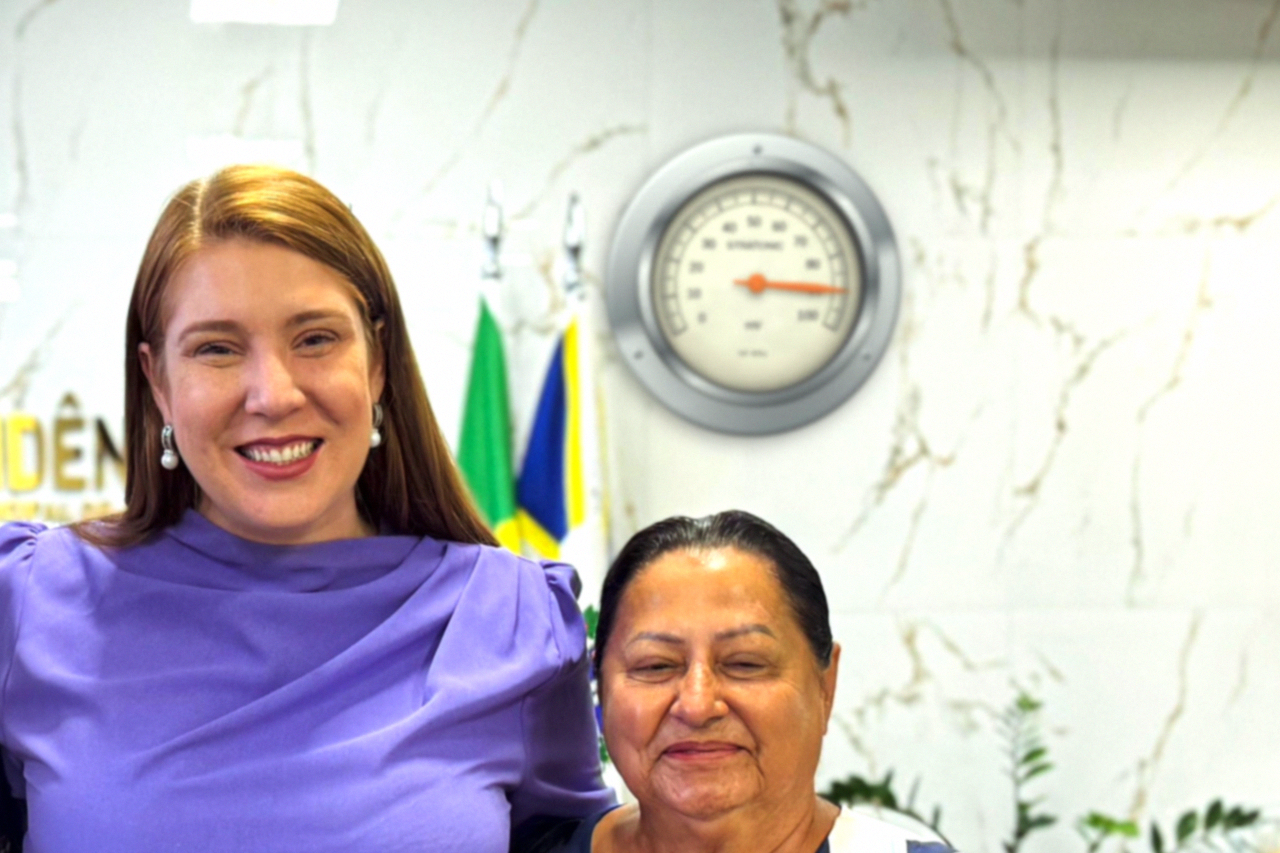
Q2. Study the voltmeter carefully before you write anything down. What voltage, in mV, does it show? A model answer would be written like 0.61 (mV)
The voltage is 90 (mV)
